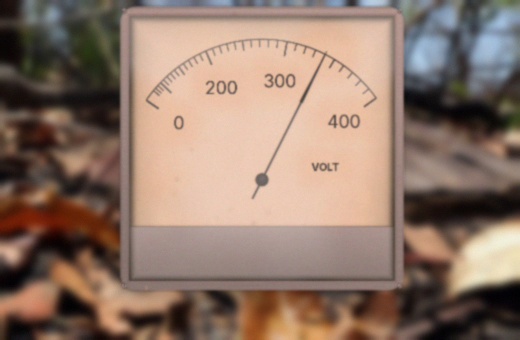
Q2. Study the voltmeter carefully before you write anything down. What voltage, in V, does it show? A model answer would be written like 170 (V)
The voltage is 340 (V)
